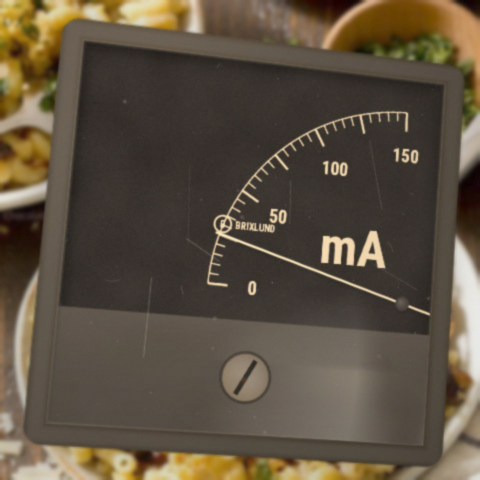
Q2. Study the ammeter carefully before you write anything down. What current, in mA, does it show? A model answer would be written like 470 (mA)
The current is 25 (mA)
